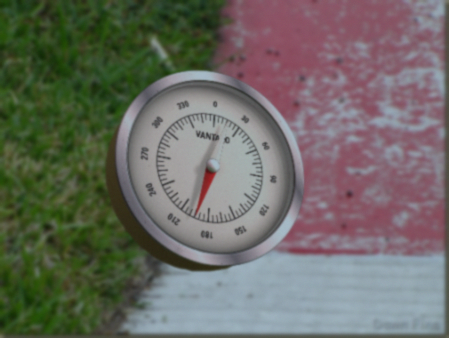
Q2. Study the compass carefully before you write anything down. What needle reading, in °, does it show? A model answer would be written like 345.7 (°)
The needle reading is 195 (°)
